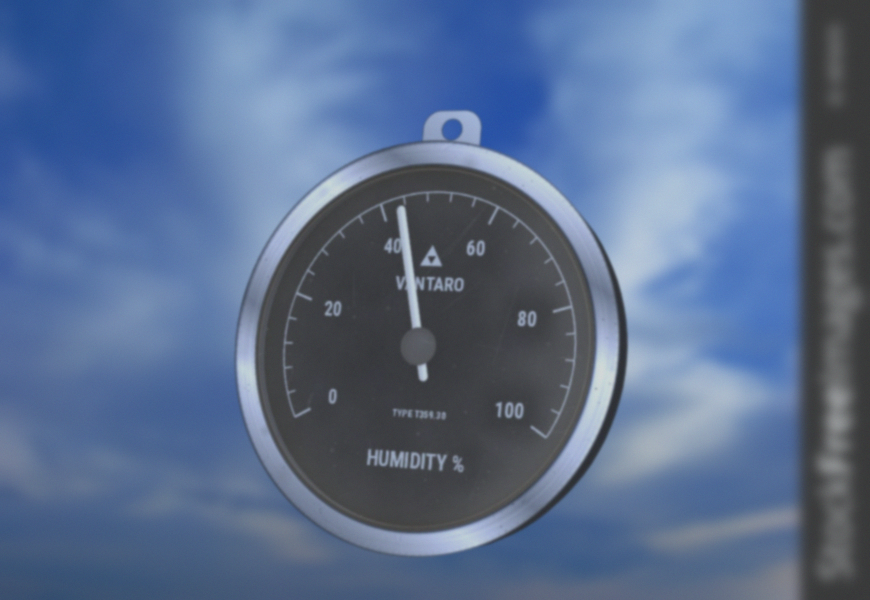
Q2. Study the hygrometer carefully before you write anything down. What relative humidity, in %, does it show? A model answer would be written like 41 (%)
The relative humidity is 44 (%)
